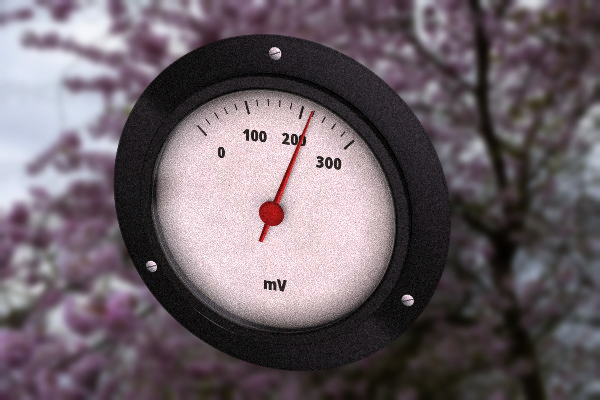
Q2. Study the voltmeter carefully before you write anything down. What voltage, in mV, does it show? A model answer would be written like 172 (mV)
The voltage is 220 (mV)
